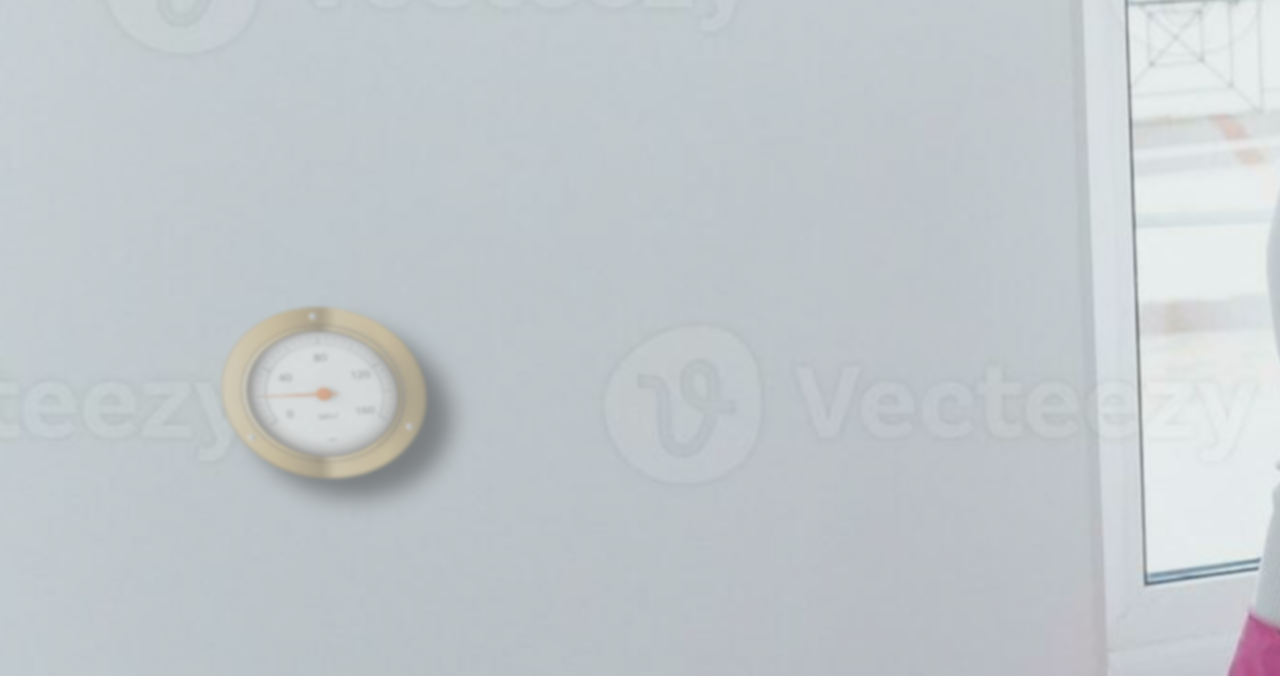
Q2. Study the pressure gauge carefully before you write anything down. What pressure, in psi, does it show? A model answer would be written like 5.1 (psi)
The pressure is 20 (psi)
